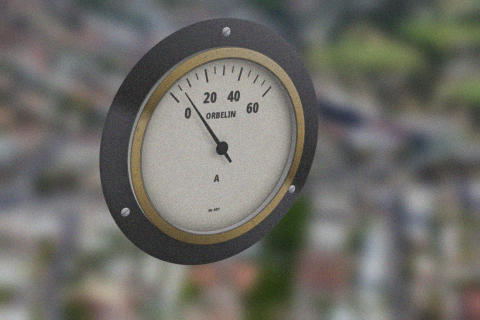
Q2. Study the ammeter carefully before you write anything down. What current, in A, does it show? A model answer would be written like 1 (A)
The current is 5 (A)
